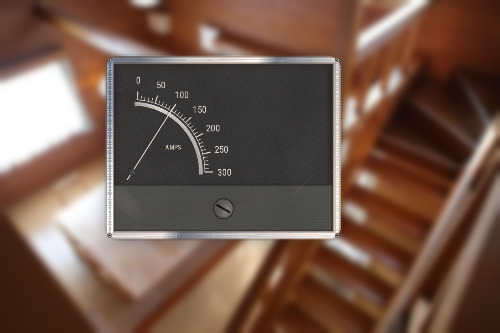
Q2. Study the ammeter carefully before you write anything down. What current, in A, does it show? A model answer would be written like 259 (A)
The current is 100 (A)
